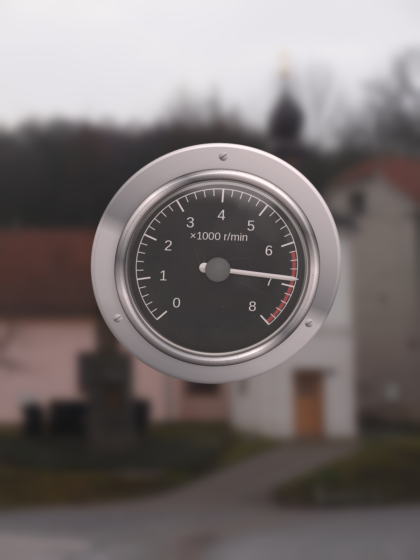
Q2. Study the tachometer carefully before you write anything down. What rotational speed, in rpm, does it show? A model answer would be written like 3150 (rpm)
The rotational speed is 6800 (rpm)
